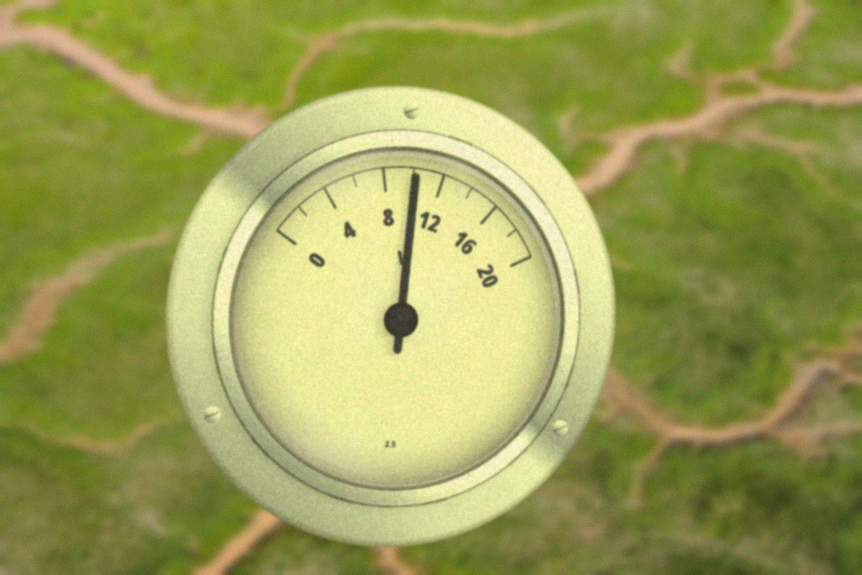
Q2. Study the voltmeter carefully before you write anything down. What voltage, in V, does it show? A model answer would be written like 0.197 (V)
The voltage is 10 (V)
